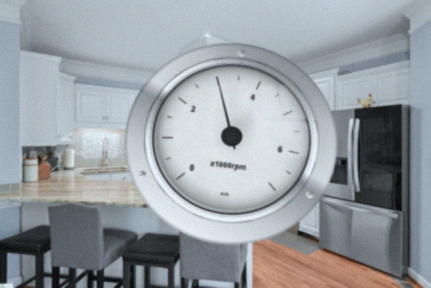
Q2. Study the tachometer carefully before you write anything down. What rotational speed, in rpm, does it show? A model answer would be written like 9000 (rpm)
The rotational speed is 3000 (rpm)
